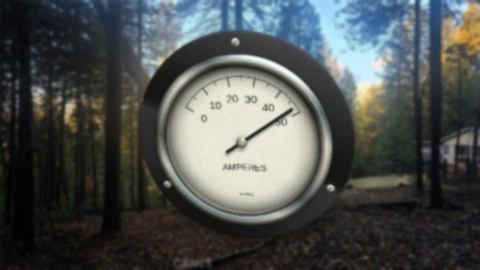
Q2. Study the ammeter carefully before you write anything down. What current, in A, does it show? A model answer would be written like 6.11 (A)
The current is 47.5 (A)
